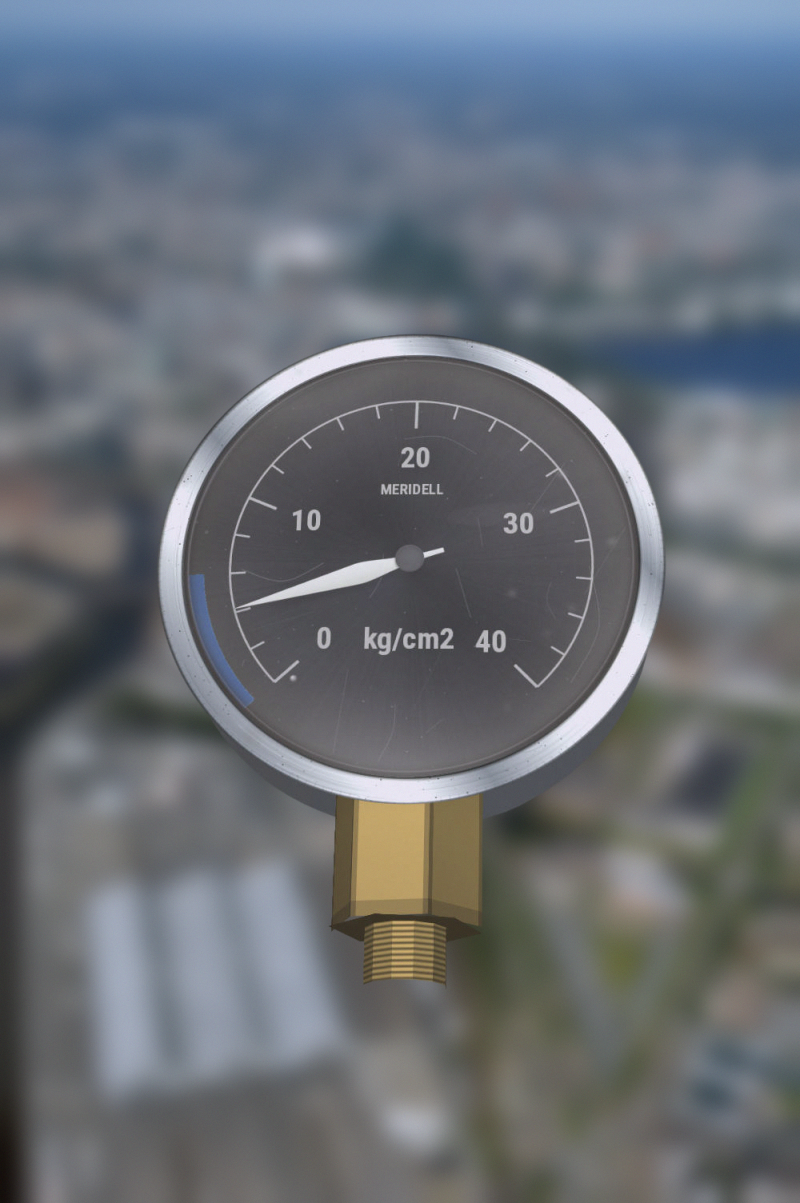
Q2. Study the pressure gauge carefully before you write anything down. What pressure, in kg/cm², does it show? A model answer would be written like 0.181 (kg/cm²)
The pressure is 4 (kg/cm²)
